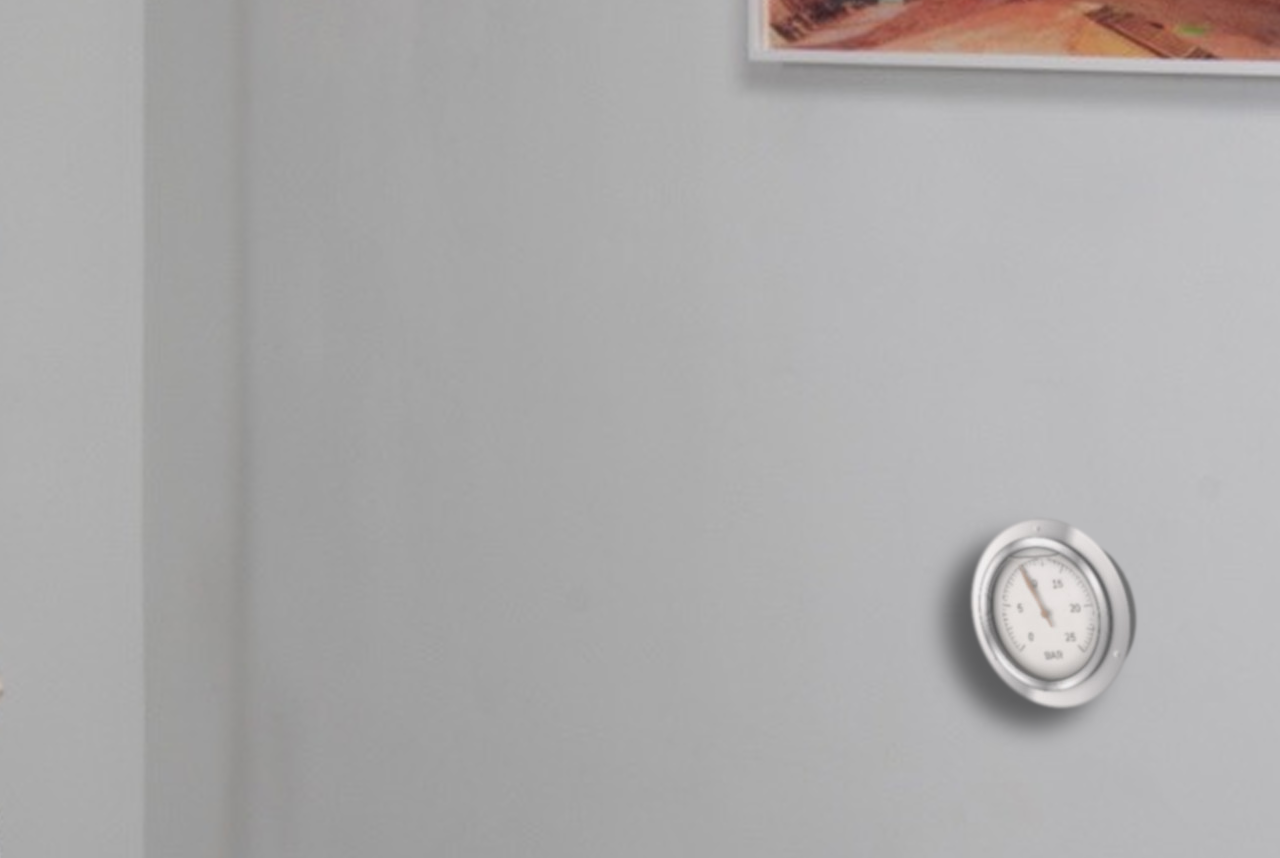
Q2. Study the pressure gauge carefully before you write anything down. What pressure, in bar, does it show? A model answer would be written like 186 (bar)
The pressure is 10 (bar)
